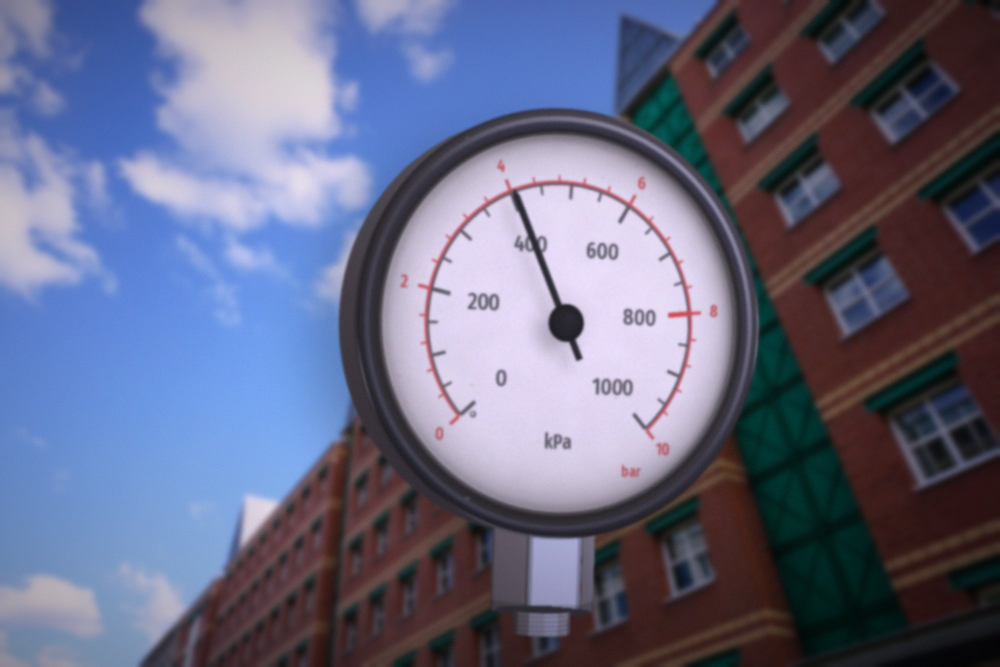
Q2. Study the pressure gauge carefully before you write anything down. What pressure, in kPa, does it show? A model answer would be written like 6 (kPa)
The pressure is 400 (kPa)
